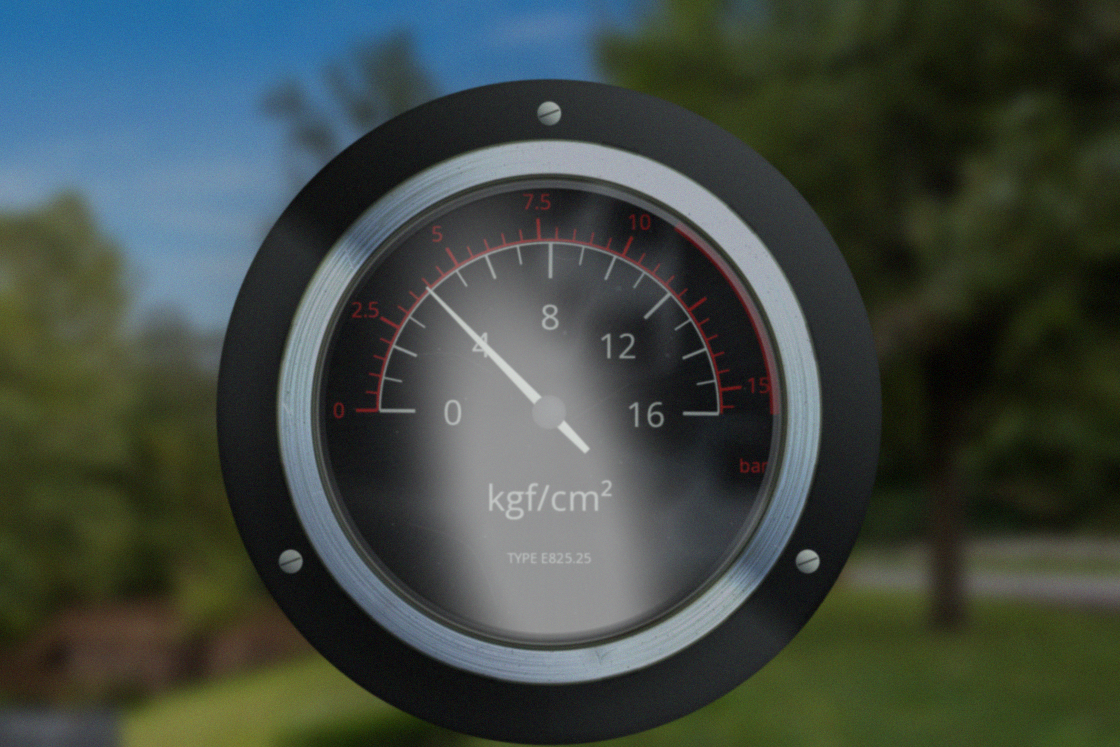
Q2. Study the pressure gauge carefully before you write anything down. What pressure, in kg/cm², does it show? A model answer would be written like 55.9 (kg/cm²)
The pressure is 4 (kg/cm²)
